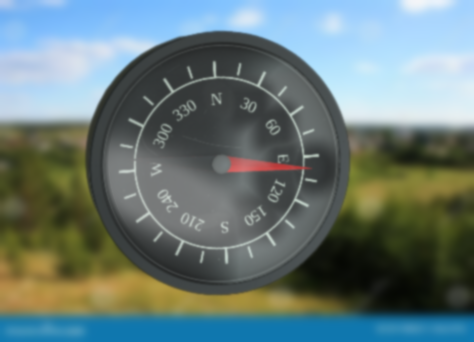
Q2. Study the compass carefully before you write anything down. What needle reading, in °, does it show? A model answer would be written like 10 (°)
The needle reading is 97.5 (°)
